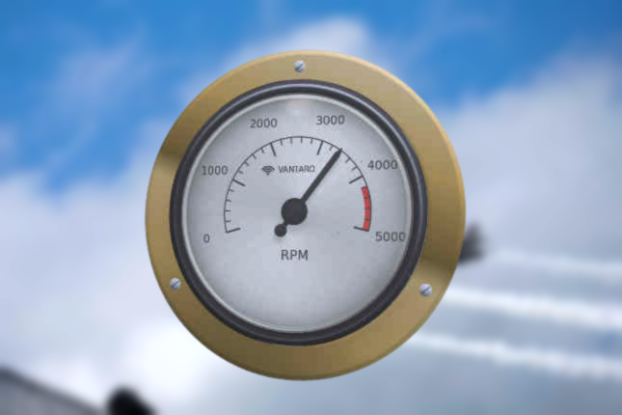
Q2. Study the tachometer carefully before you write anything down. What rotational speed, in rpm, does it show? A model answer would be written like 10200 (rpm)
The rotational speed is 3400 (rpm)
